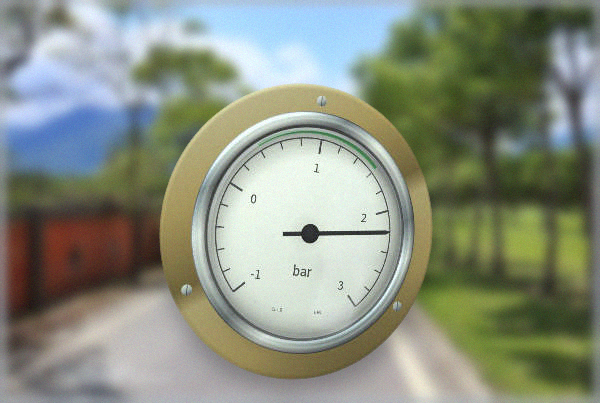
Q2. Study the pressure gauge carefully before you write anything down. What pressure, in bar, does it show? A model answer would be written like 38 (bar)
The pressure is 2.2 (bar)
